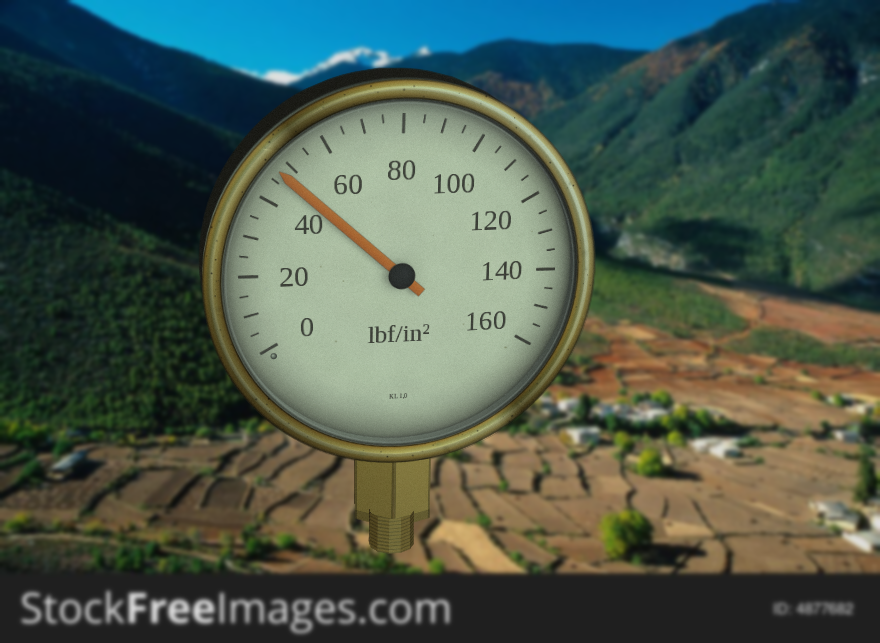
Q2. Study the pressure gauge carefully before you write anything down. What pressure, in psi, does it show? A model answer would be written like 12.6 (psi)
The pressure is 47.5 (psi)
